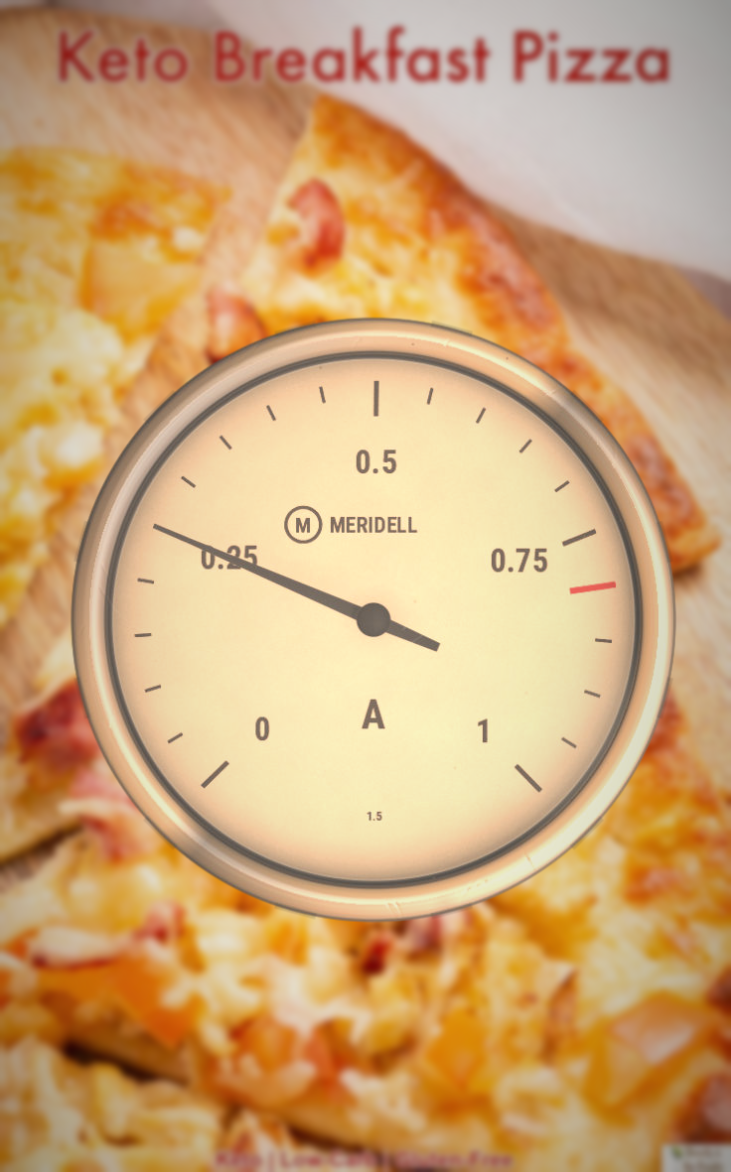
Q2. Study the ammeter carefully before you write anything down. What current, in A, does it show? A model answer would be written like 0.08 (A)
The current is 0.25 (A)
